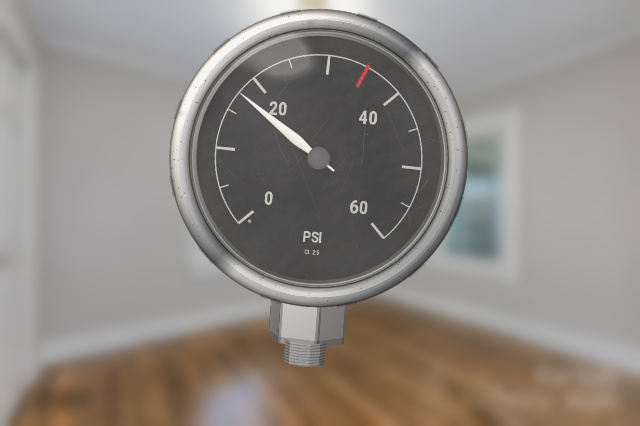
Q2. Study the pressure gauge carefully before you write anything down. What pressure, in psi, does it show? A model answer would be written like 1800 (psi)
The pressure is 17.5 (psi)
